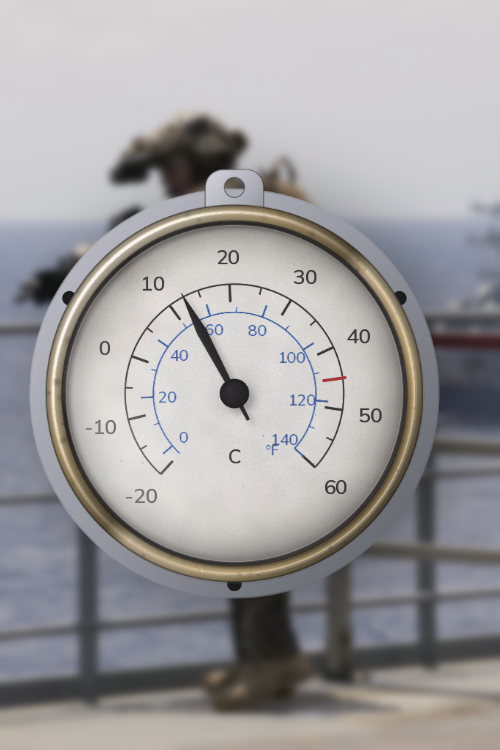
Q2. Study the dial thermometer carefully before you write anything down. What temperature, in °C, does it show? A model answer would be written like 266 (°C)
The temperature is 12.5 (°C)
